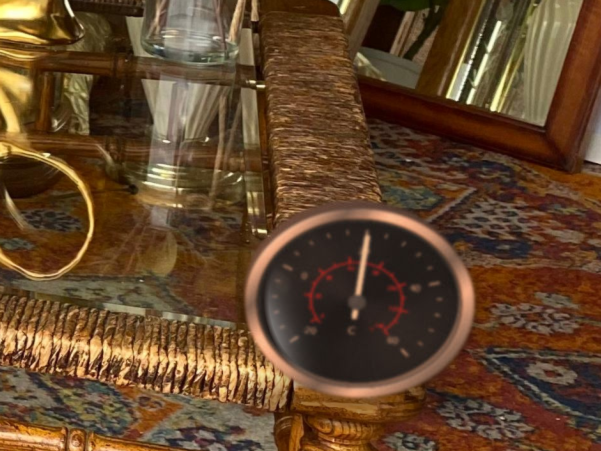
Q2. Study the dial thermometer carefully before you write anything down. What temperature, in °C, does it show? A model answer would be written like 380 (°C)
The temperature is 20 (°C)
